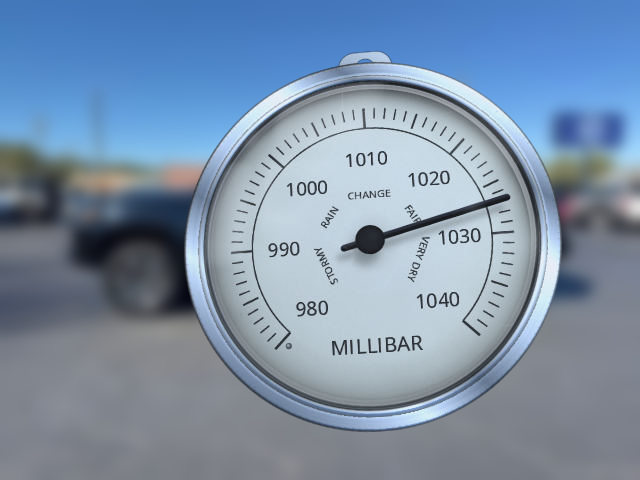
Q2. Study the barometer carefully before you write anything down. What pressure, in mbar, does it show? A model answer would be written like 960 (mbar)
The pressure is 1027 (mbar)
